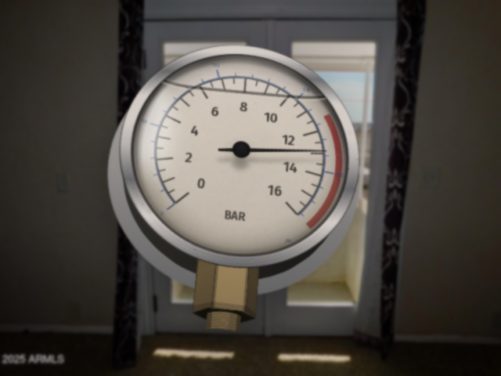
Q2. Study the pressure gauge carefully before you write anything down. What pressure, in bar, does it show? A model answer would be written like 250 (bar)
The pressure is 13 (bar)
